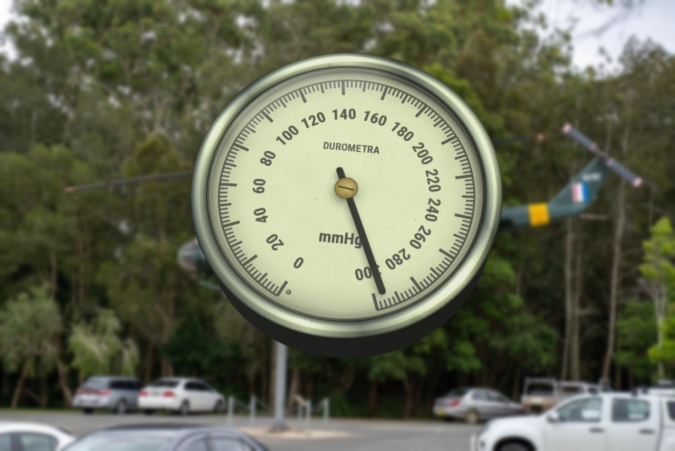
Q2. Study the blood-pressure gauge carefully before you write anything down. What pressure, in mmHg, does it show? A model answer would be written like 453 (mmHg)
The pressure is 296 (mmHg)
